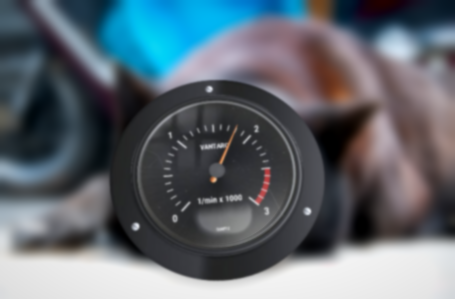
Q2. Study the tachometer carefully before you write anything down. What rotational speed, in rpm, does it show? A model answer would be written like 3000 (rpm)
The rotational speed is 1800 (rpm)
